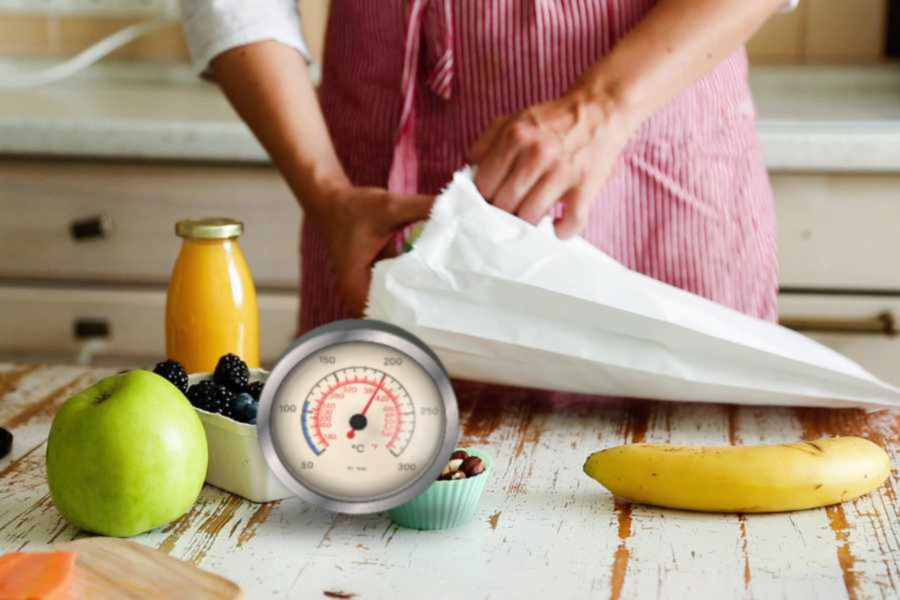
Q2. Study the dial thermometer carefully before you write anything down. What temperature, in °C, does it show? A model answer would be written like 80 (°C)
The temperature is 200 (°C)
